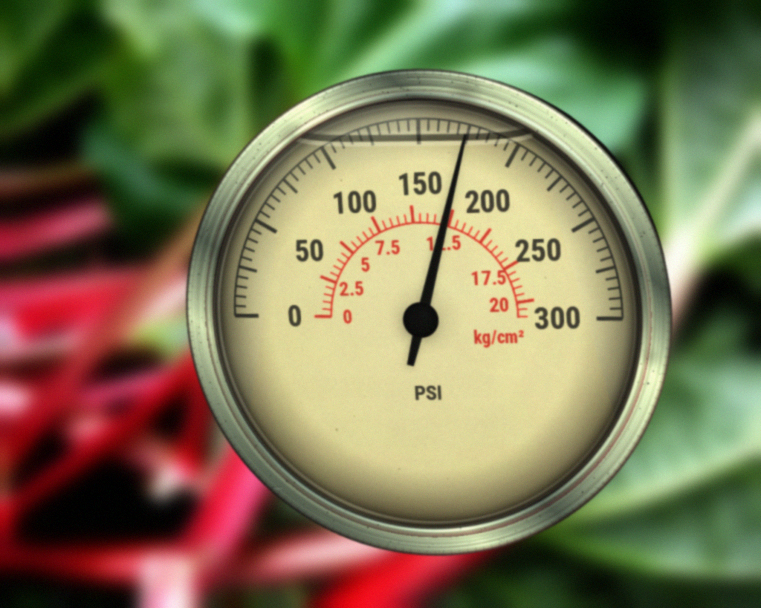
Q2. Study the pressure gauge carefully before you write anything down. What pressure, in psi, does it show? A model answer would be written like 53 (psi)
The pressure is 175 (psi)
